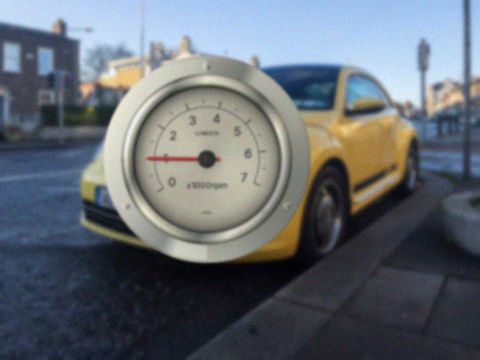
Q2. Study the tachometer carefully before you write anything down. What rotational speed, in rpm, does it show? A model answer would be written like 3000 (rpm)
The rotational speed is 1000 (rpm)
